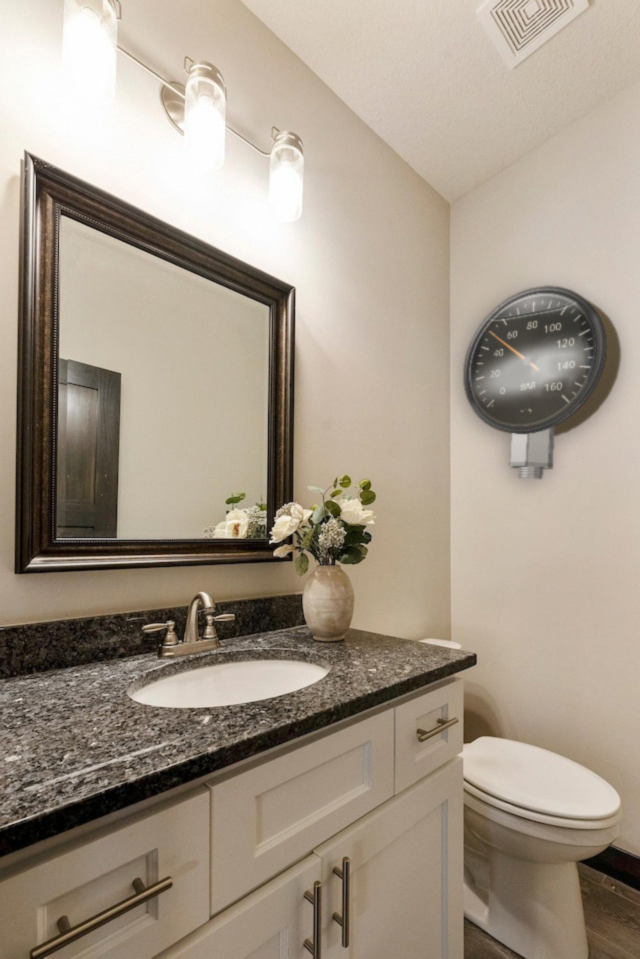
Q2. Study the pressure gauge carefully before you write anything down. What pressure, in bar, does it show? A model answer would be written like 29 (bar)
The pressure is 50 (bar)
